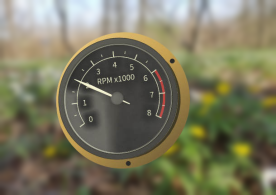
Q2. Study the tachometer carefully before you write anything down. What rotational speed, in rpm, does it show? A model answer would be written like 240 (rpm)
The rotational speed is 2000 (rpm)
